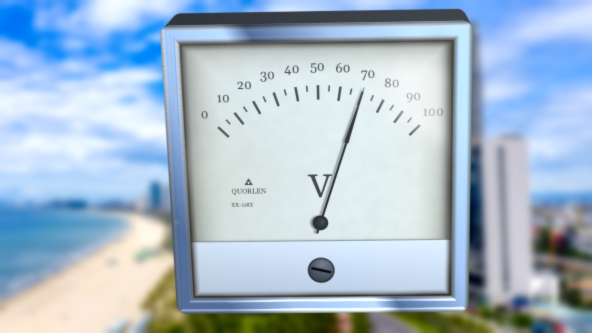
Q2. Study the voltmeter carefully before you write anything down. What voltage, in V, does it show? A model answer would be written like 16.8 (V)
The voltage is 70 (V)
